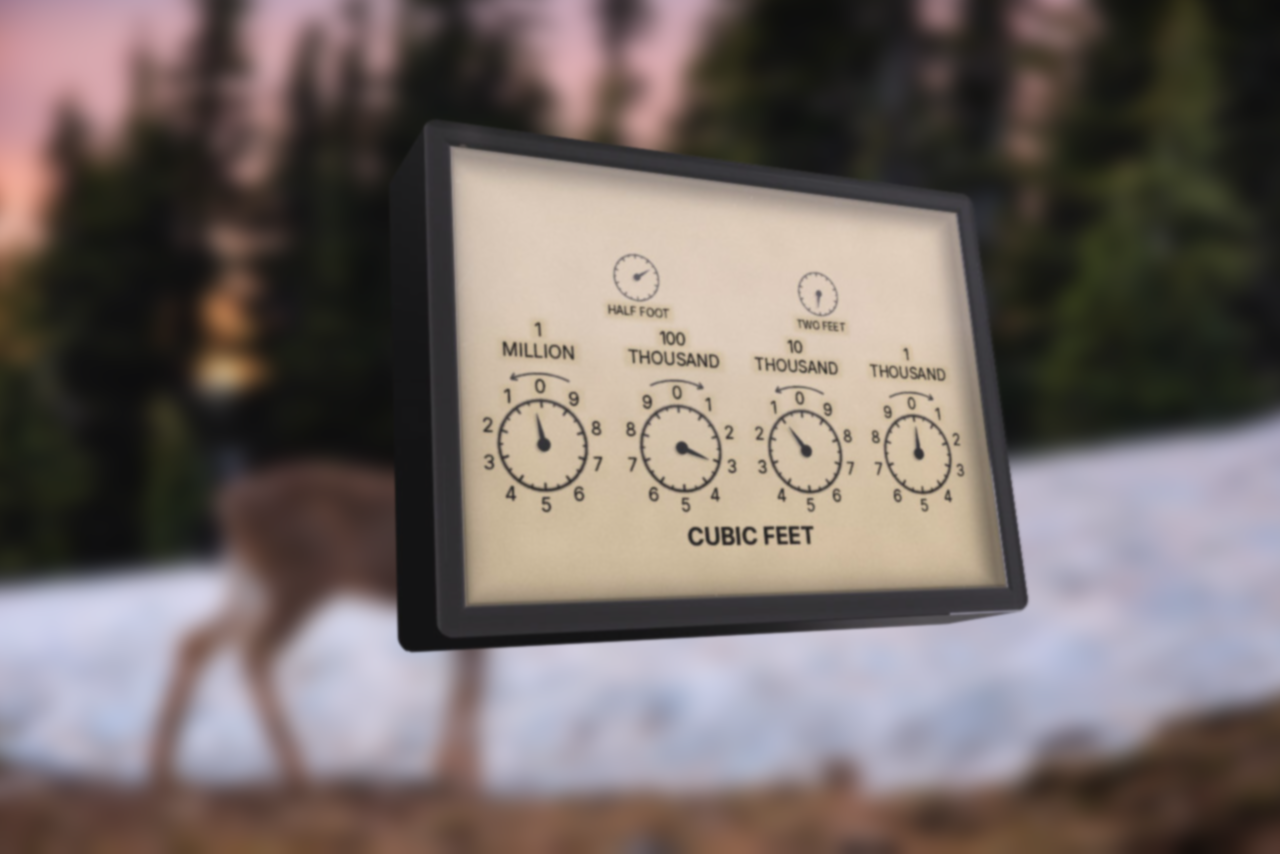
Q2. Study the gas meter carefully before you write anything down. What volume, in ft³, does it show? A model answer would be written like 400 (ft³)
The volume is 31000 (ft³)
